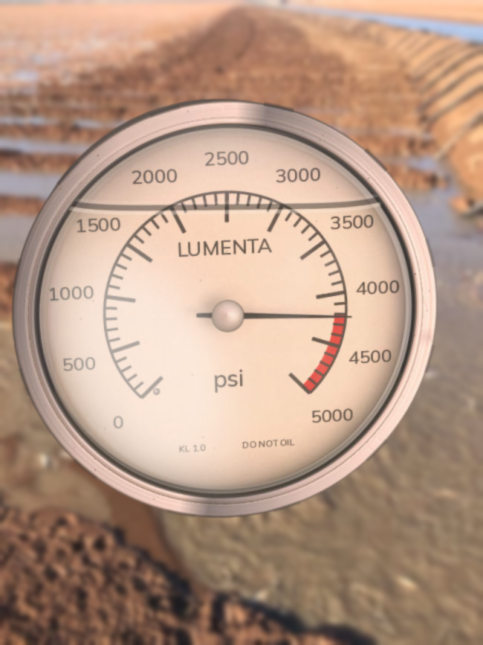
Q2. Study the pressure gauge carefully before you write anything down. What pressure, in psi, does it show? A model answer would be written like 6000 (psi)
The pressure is 4200 (psi)
